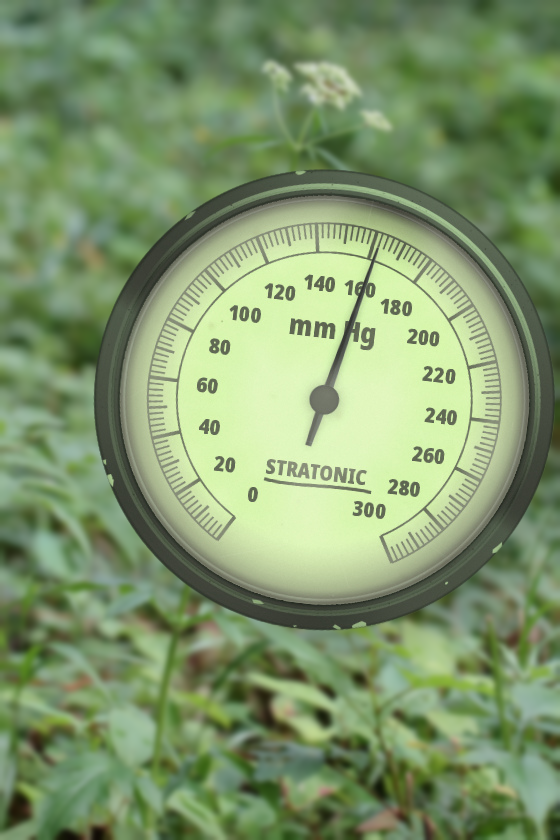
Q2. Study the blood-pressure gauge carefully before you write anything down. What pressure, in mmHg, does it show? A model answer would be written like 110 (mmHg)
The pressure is 162 (mmHg)
